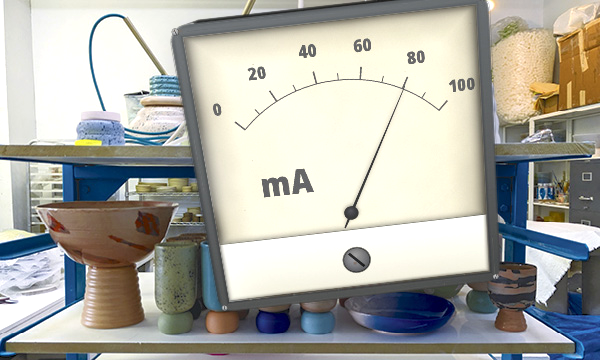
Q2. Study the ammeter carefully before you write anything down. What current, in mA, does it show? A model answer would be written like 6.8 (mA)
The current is 80 (mA)
